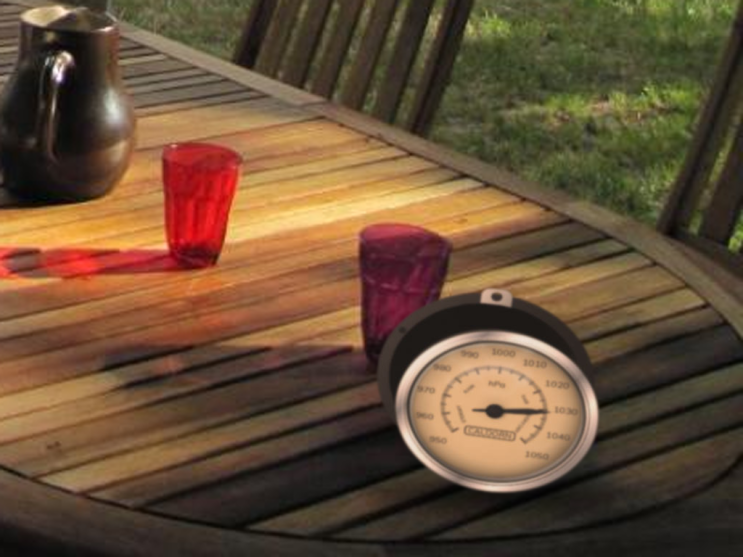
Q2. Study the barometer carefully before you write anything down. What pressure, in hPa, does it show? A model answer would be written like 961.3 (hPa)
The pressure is 1030 (hPa)
